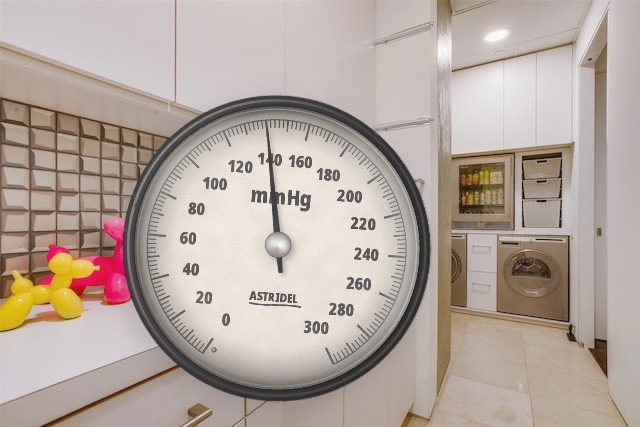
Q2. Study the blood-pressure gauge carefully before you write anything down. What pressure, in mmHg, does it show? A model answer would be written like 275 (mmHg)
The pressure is 140 (mmHg)
